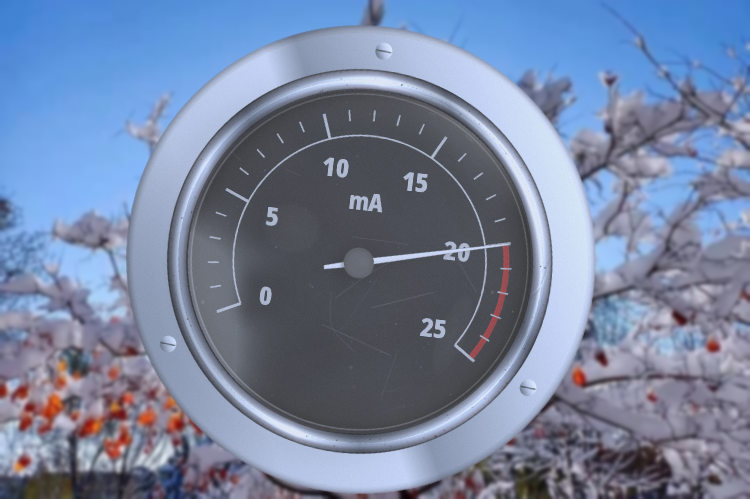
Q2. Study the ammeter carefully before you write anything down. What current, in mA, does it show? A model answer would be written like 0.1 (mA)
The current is 20 (mA)
